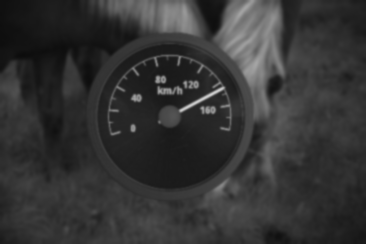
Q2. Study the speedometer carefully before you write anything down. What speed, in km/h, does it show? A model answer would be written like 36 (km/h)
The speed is 145 (km/h)
